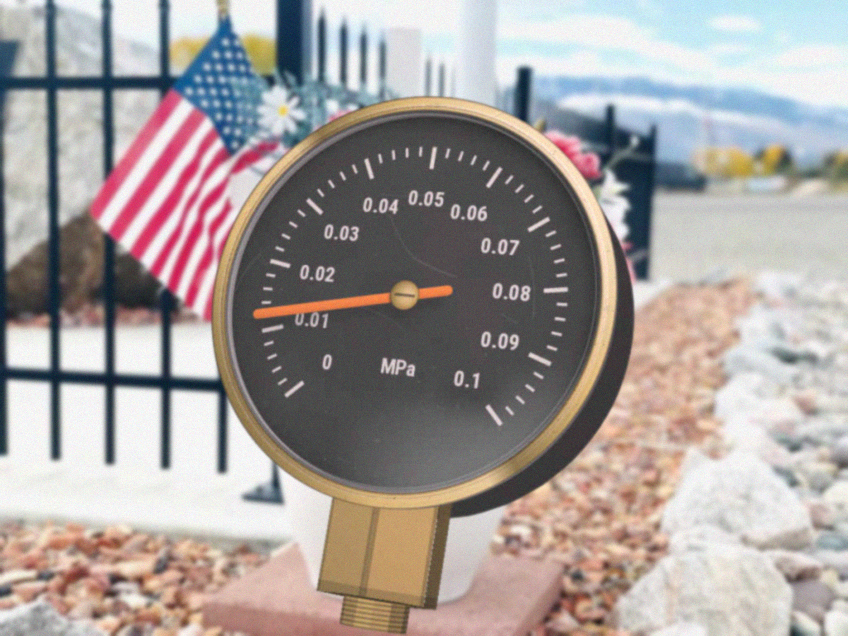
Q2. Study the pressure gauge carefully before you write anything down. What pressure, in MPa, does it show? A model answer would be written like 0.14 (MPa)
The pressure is 0.012 (MPa)
